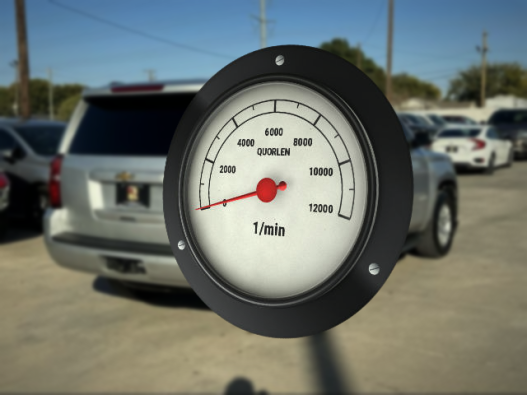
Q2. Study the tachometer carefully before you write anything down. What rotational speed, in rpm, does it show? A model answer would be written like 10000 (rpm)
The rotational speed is 0 (rpm)
